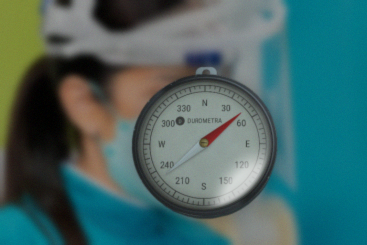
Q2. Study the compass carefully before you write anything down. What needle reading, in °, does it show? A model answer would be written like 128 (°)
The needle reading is 50 (°)
